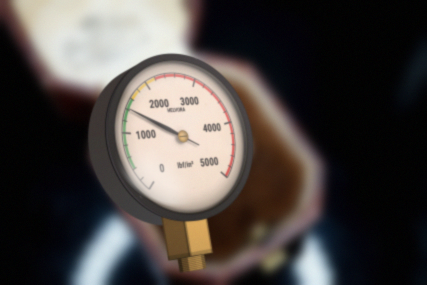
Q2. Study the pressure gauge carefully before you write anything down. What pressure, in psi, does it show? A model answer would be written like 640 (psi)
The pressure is 1400 (psi)
